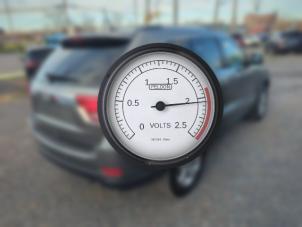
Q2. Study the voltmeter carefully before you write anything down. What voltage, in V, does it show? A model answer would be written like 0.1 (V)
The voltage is 2.05 (V)
